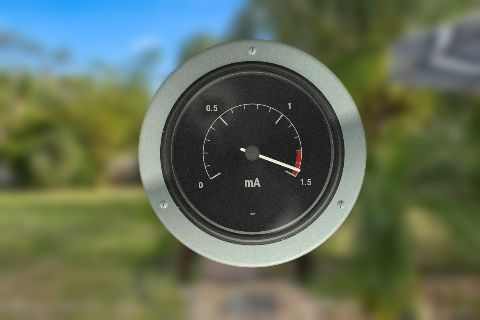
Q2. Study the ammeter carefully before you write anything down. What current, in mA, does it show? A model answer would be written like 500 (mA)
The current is 1.45 (mA)
